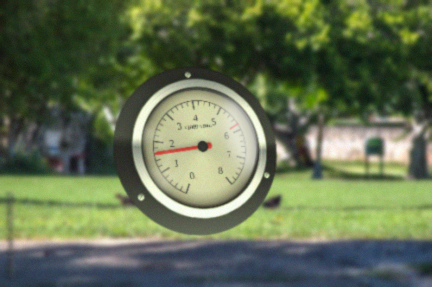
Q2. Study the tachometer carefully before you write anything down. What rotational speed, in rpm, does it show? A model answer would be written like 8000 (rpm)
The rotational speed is 1600 (rpm)
